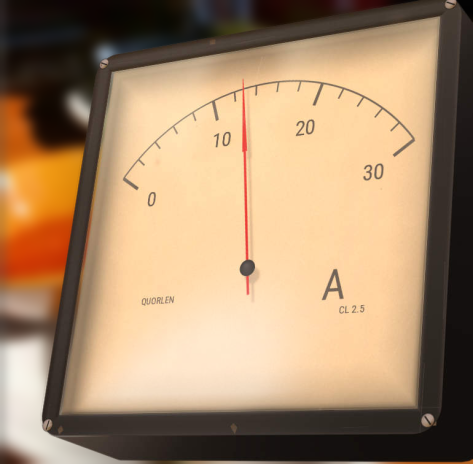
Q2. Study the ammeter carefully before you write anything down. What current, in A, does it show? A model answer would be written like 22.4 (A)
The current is 13 (A)
